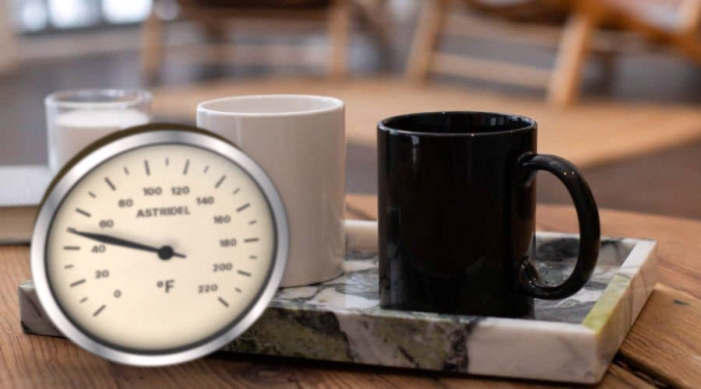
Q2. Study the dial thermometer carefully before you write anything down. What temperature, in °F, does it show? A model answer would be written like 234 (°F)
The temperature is 50 (°F)
